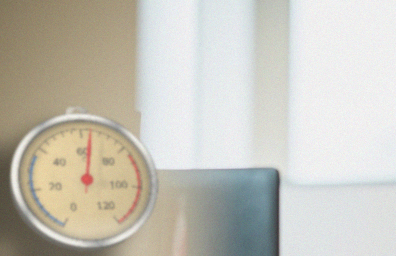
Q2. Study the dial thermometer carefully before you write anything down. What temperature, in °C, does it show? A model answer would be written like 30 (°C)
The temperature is 64 (°C)
